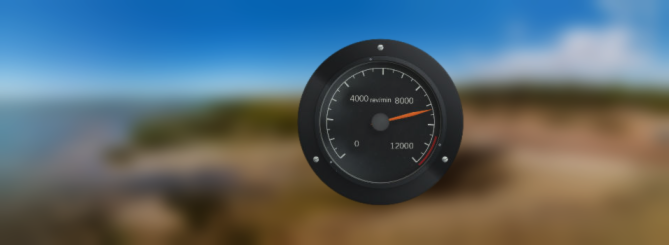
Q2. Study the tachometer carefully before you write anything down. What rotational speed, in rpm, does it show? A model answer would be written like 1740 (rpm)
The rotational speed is 9250 (rpm)
